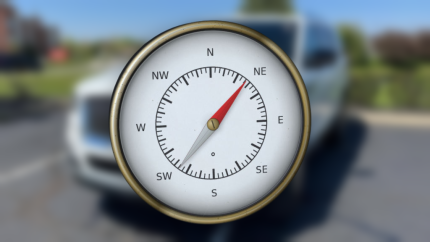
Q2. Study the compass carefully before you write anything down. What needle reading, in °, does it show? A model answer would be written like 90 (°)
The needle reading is 40 (°)
